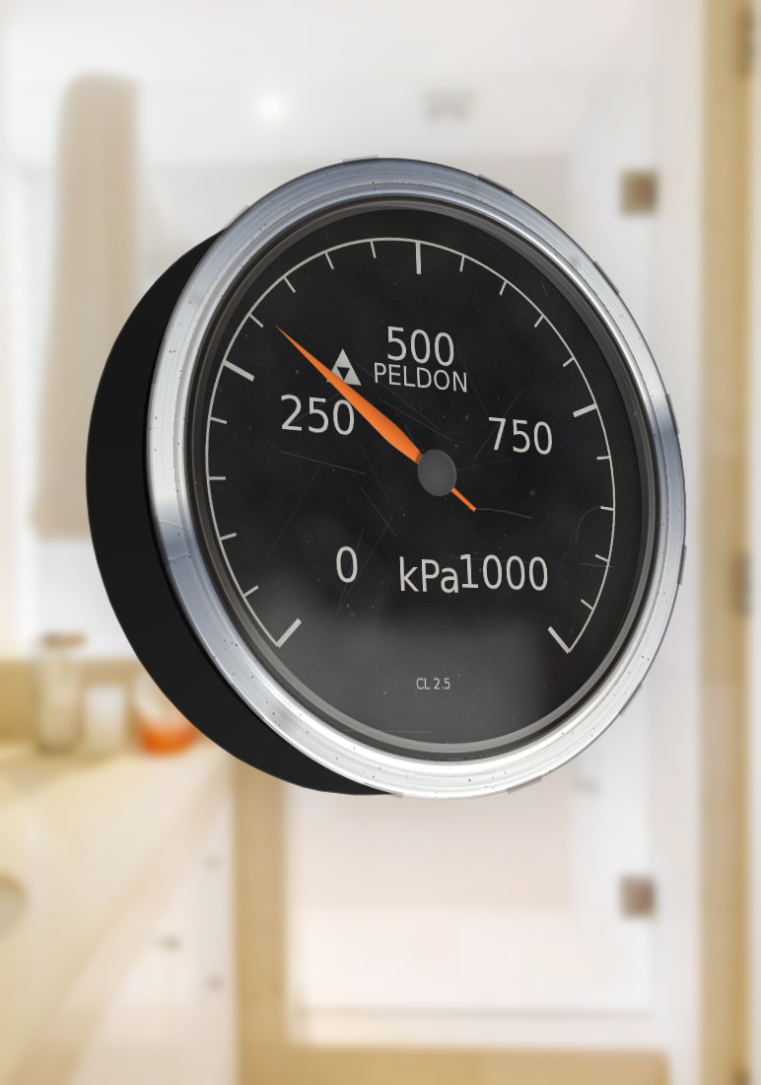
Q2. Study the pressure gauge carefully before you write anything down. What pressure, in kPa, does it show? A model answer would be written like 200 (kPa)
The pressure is 300 (kPa)
